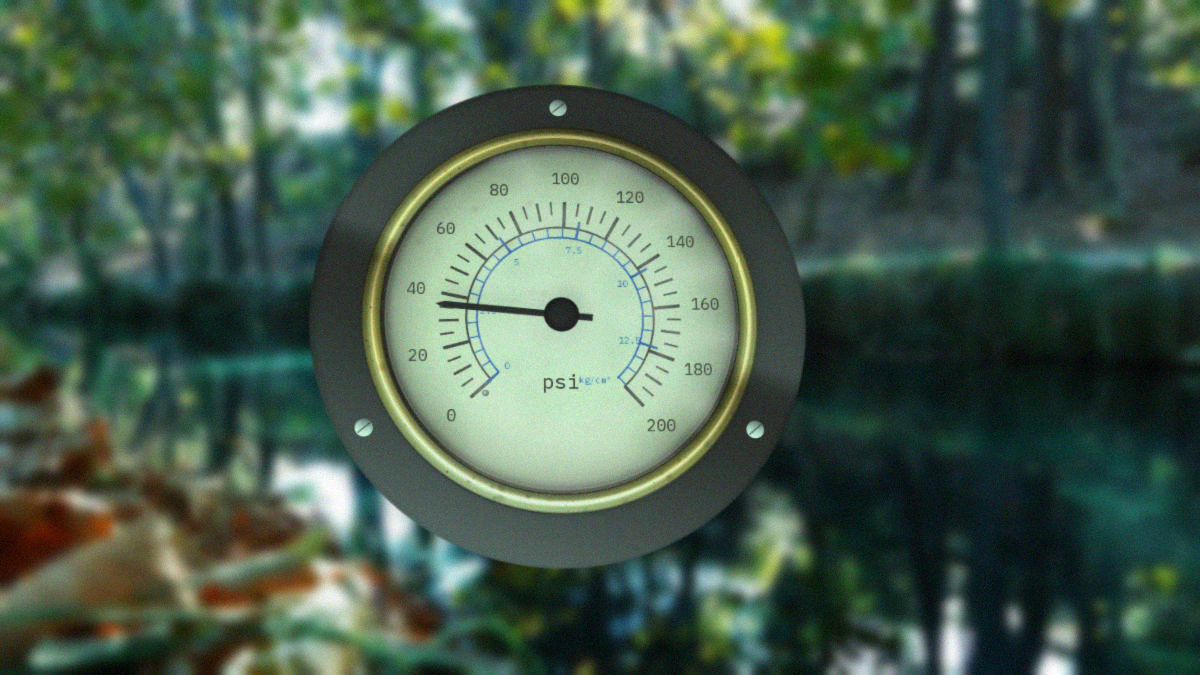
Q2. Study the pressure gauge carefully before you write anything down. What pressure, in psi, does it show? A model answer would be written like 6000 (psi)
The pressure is 35 (psi)
